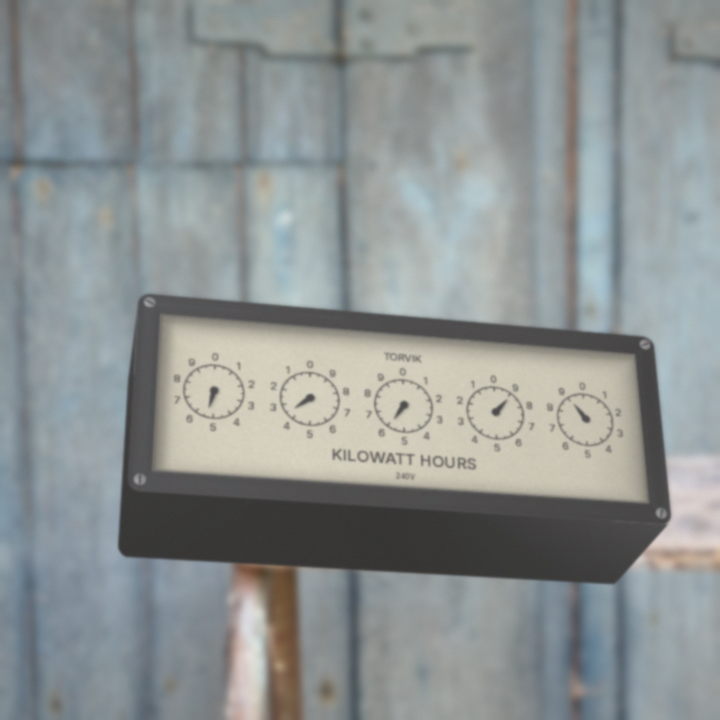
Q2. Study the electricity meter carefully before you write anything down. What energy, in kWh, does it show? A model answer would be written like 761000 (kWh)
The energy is 53589 (kWh)
